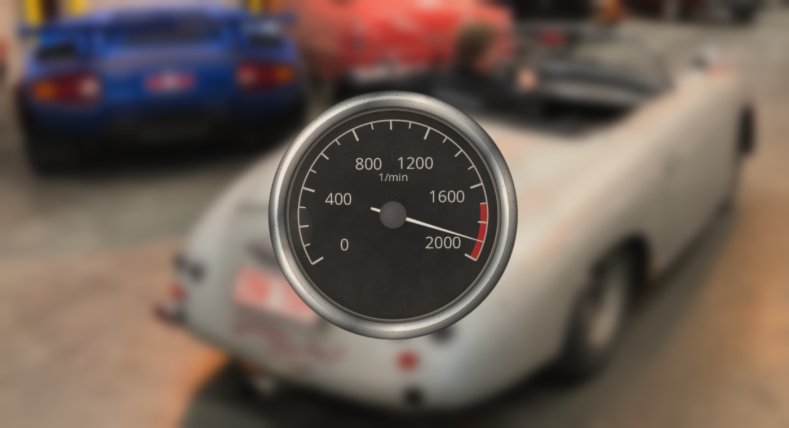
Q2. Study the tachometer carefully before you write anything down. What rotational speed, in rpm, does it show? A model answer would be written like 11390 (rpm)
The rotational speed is 1900 (rpm)
